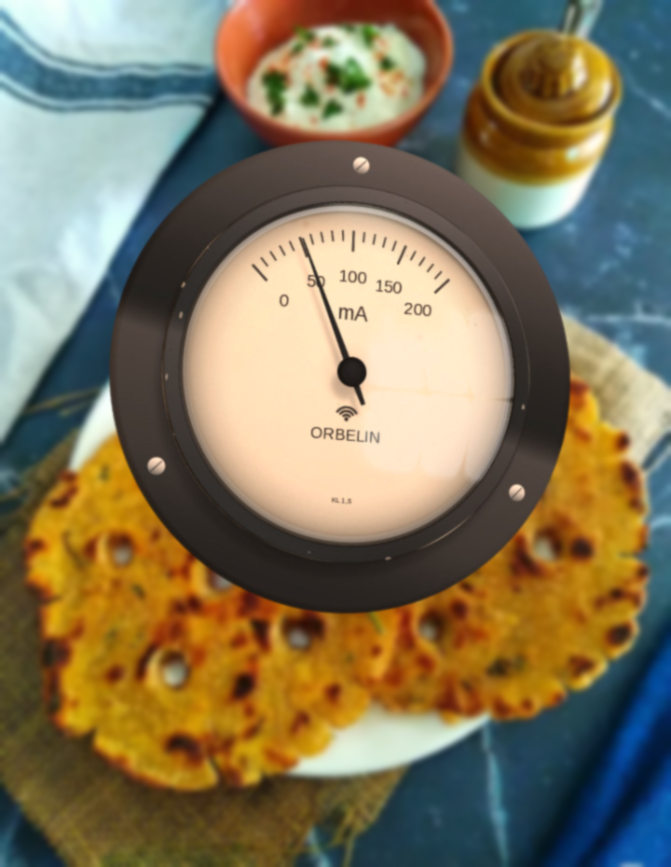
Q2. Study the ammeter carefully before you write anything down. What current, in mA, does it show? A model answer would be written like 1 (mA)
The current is 50 (mA)
